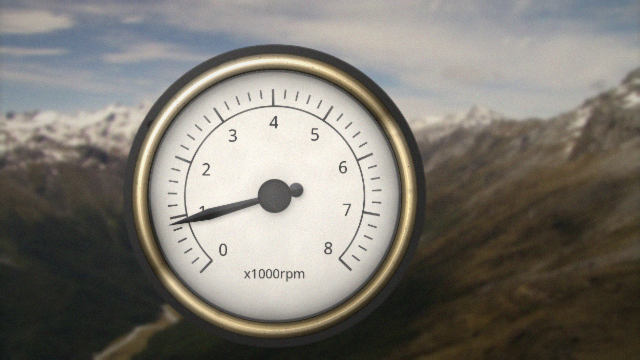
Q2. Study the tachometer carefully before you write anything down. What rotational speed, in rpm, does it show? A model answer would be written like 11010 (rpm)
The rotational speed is 900 (rpm)
